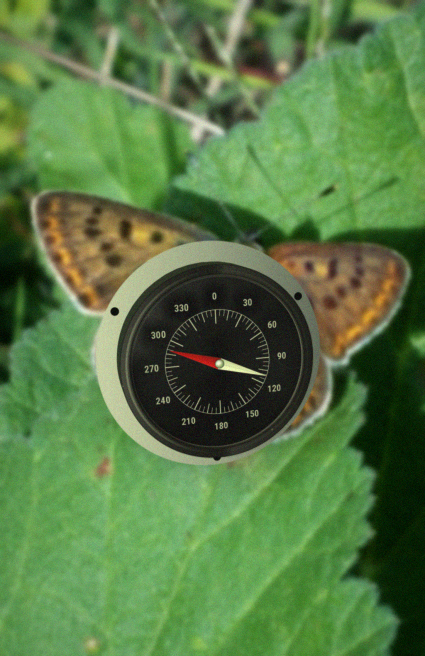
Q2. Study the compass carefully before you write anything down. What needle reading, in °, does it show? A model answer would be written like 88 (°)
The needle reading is 290 (°)
